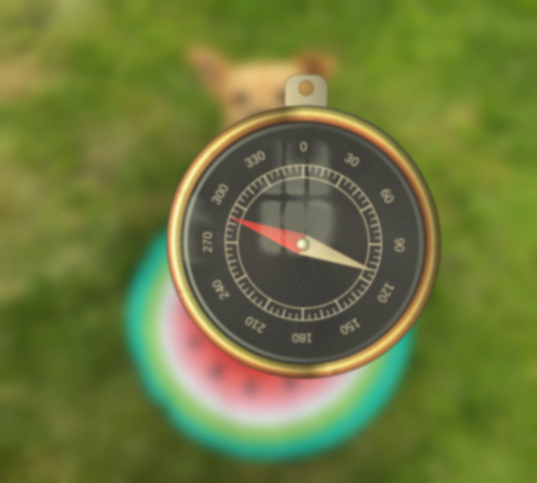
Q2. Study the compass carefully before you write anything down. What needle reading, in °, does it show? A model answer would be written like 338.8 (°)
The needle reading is 290 (°)
